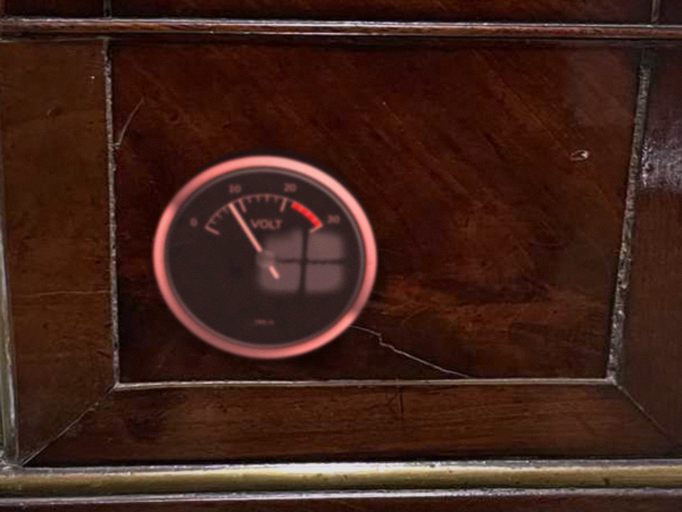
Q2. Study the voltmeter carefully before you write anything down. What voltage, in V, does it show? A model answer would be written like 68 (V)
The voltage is 8 (V)
